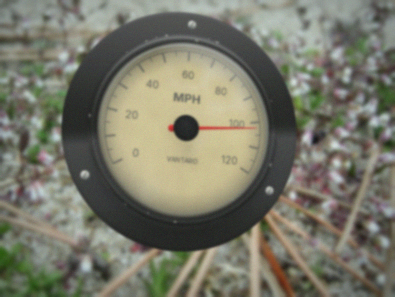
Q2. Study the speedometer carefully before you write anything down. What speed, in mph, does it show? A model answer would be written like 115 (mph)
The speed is 102.5 (mph)
